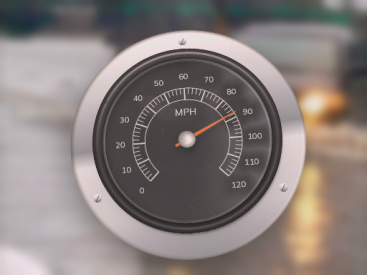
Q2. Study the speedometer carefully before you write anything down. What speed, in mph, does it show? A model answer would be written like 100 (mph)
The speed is 88 (mph)
